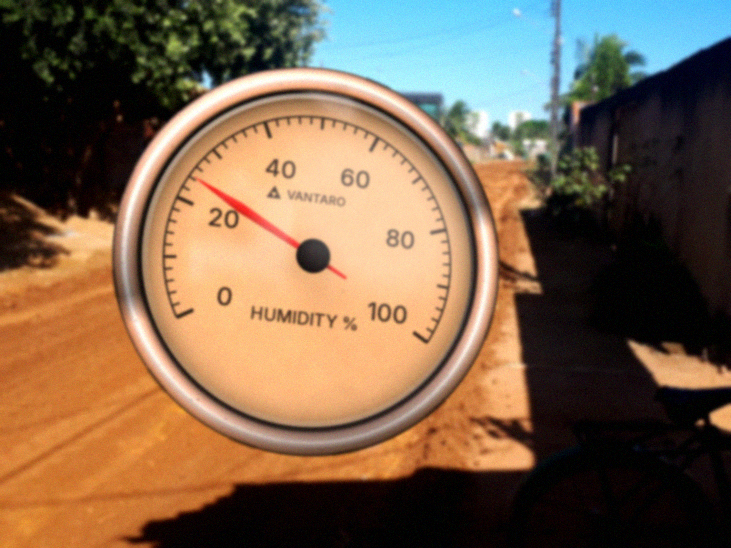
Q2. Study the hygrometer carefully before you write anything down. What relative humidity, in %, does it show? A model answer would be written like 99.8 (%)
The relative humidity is 24 (%)
